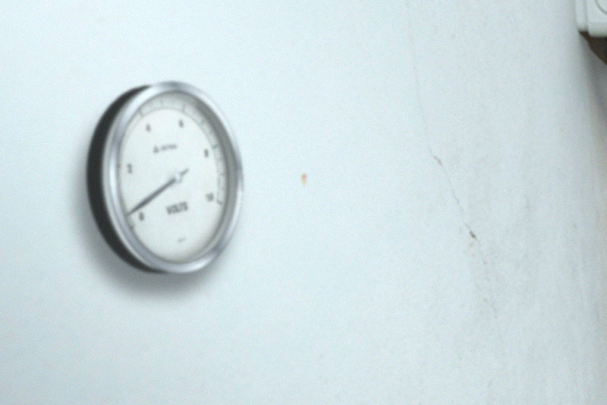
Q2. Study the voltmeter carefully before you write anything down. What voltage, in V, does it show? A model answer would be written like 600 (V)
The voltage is 0.5 (V)
